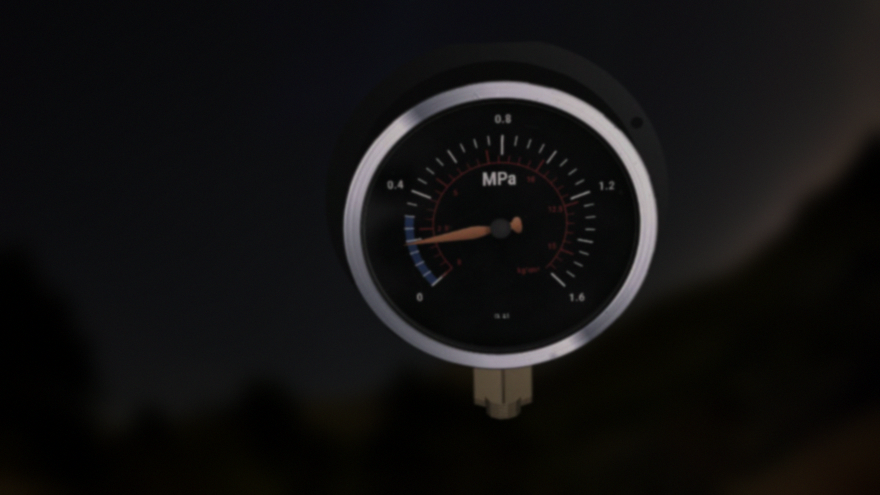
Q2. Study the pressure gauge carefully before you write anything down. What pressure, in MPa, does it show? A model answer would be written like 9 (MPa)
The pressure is 0.2 (MPa)
